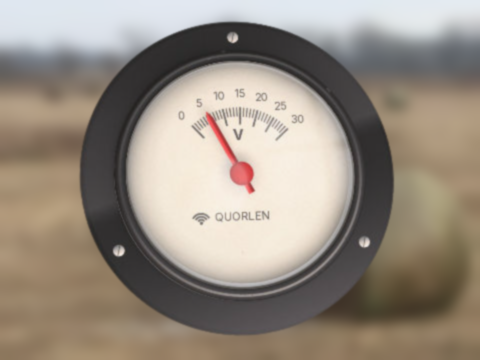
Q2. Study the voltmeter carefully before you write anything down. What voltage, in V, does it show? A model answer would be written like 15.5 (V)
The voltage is 5 (V)
